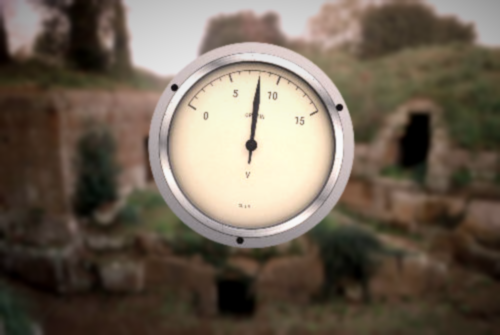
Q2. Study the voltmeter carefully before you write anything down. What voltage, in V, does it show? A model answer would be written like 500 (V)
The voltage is 8 (V)
